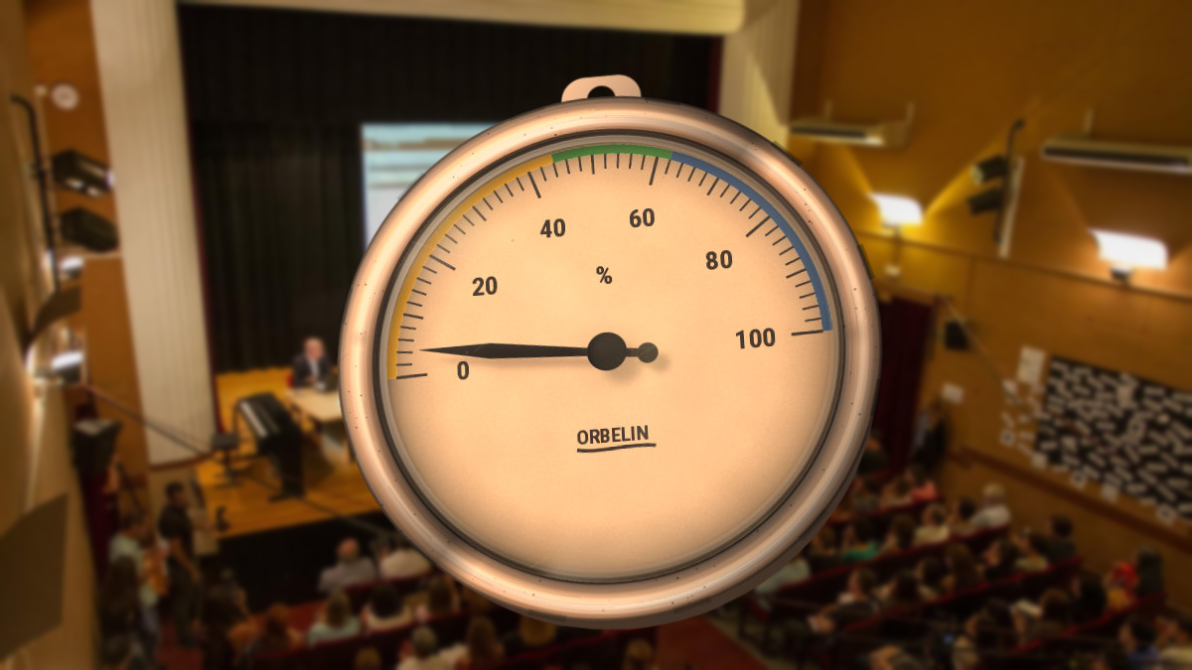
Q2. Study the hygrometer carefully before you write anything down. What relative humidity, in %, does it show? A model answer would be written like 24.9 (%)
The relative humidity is 4 (%)
